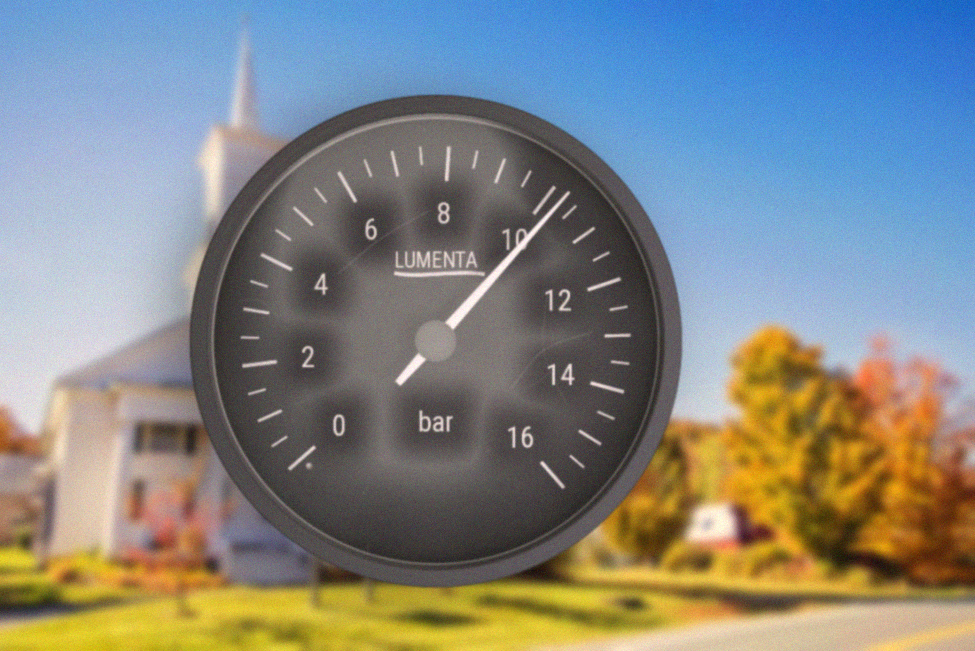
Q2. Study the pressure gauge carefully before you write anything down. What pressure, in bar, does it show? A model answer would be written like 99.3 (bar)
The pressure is 10.25 (bar)
